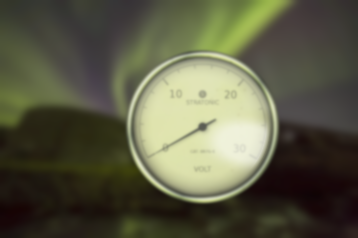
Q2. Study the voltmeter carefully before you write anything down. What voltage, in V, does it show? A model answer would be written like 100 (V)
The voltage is 0 (V)
